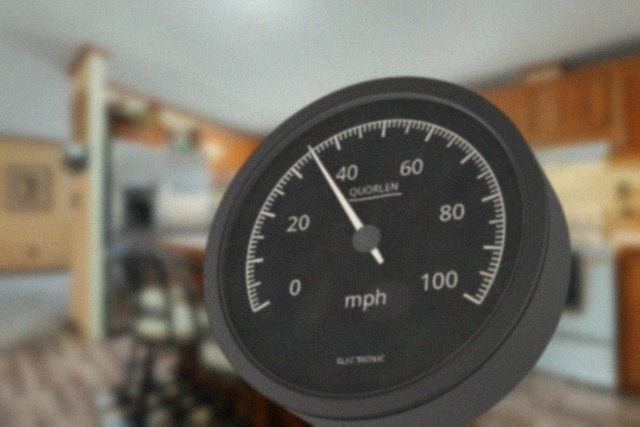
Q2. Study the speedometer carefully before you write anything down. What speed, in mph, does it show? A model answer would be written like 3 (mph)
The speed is 35 (mph)
